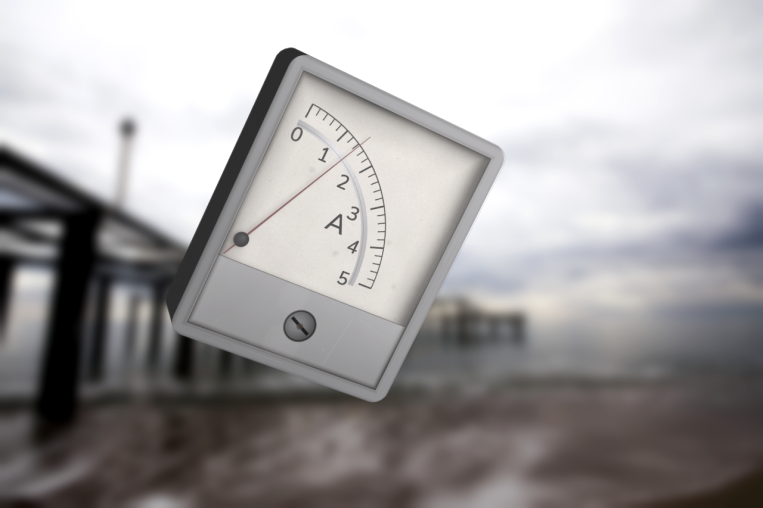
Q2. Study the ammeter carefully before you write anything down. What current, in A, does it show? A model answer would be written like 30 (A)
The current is 1.4 (A)
